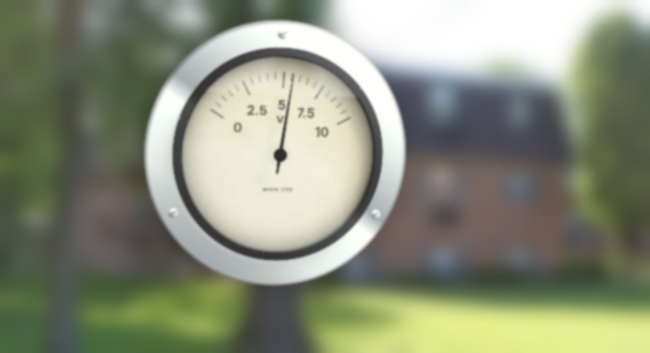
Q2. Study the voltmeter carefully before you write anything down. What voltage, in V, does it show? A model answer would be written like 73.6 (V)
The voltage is 5.5 (V)
